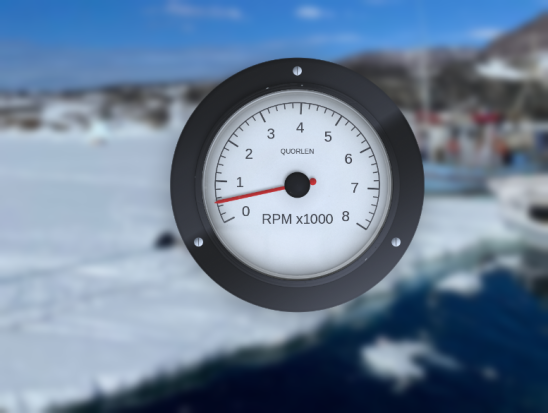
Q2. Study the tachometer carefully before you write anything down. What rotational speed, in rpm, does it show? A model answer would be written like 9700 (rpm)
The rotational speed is 500 (rpm)
